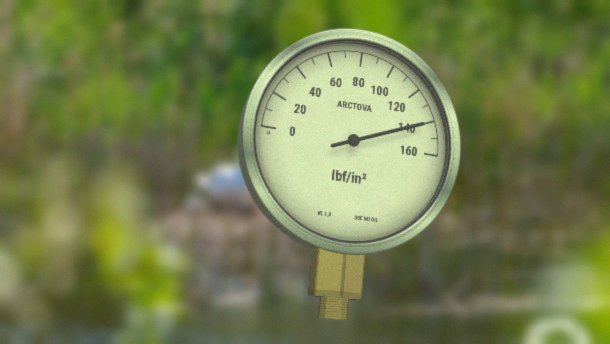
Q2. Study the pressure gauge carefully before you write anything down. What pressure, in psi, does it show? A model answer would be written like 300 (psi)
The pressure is 140 (psi)
